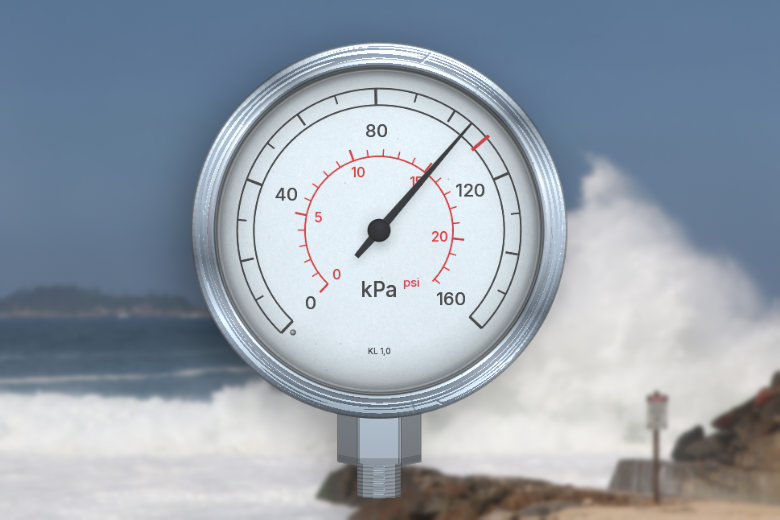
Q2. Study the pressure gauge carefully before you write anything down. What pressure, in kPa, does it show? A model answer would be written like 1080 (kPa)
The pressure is 105 (kPa)
